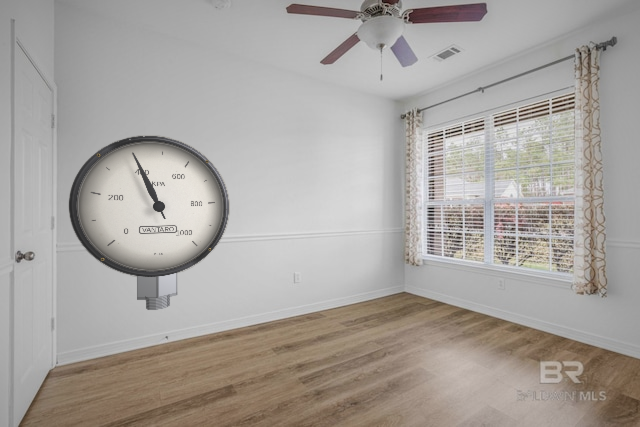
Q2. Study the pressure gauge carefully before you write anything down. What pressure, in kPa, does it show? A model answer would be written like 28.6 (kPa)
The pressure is 400 (kPa)
